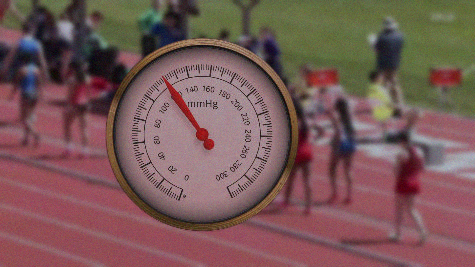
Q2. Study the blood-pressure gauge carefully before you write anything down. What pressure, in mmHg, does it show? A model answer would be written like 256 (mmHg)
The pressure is 120 (mmHg)
